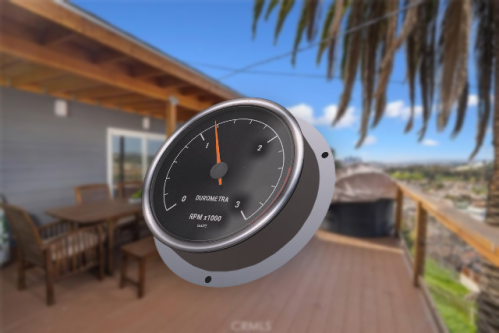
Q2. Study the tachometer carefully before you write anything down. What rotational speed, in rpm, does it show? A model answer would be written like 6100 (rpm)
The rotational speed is 1200 (rpm)
